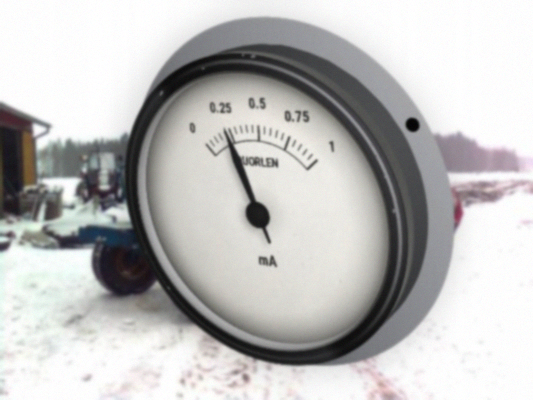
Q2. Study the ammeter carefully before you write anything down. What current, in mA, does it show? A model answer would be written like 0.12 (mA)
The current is 0.25 (mA)
